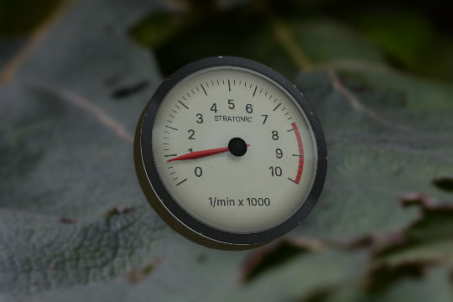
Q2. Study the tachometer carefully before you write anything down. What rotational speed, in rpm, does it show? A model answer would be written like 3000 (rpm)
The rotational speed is 800 (rpm)
